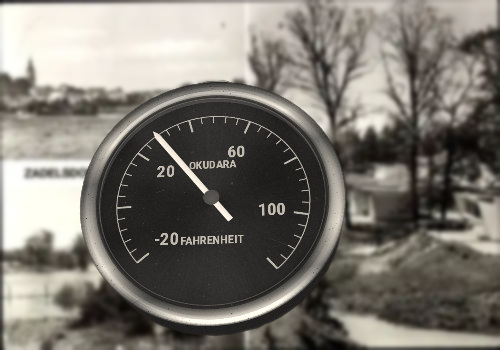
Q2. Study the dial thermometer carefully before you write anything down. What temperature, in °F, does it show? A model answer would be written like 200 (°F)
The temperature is 28 (°F)
